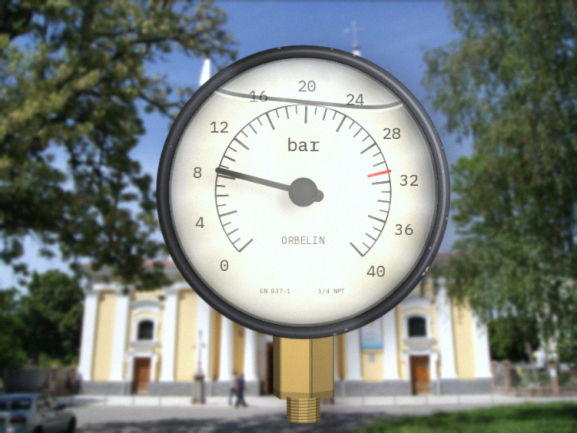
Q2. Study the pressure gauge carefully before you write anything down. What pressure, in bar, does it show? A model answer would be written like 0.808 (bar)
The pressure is 8.5 (bar)
